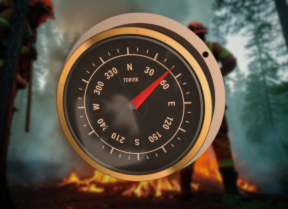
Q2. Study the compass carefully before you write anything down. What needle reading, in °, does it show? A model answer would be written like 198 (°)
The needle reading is 50 (°)
